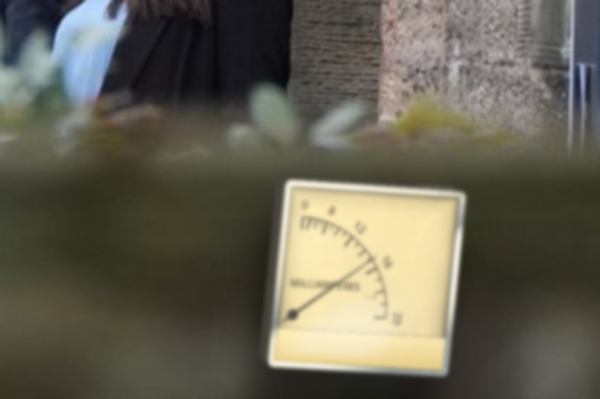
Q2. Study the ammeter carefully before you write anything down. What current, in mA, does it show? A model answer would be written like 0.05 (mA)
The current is 15 (mA)
